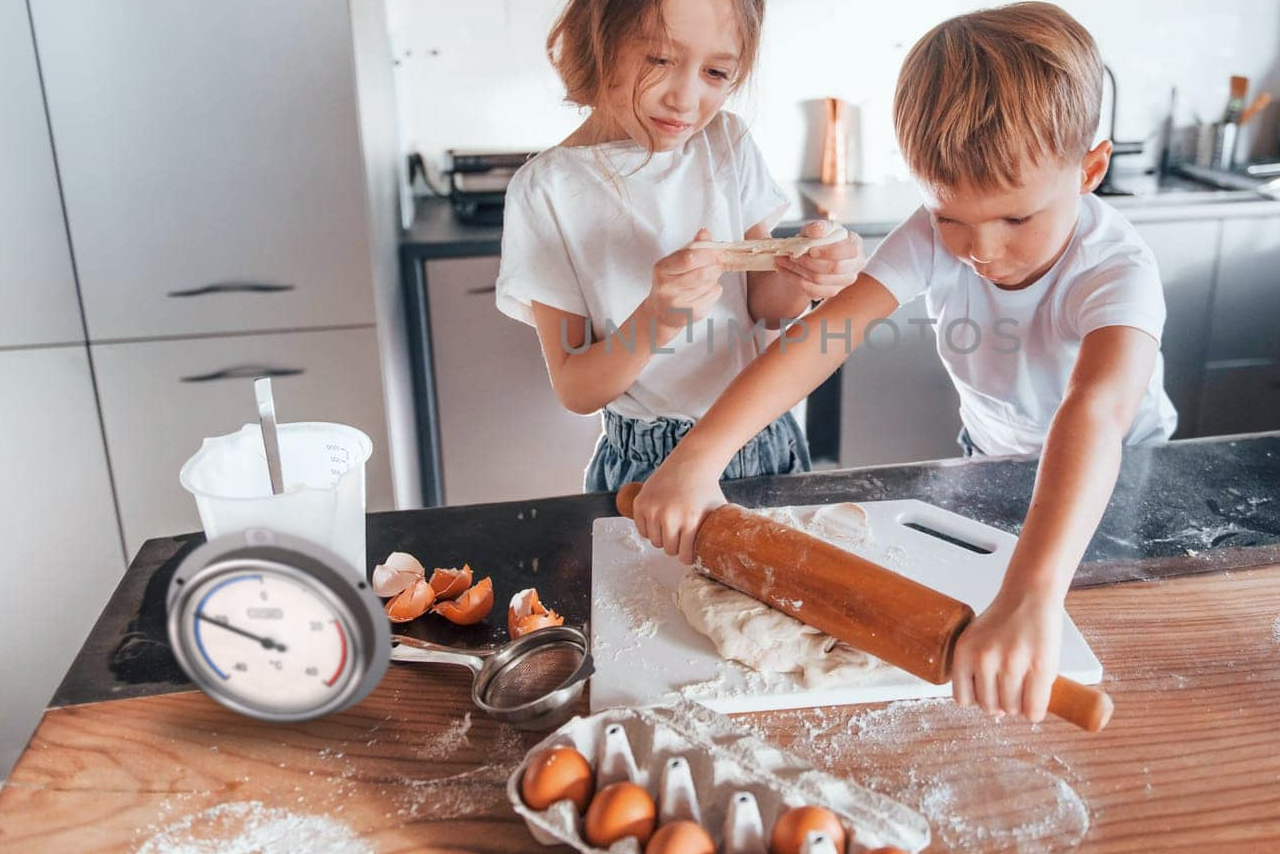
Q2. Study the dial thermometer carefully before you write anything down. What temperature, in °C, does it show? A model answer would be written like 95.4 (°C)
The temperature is -20 (°C)
